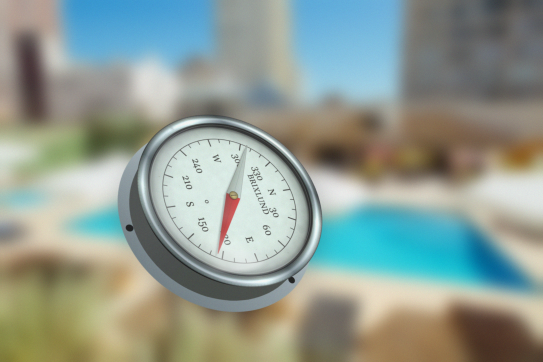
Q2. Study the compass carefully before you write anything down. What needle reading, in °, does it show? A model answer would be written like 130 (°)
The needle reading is 125 (°)
